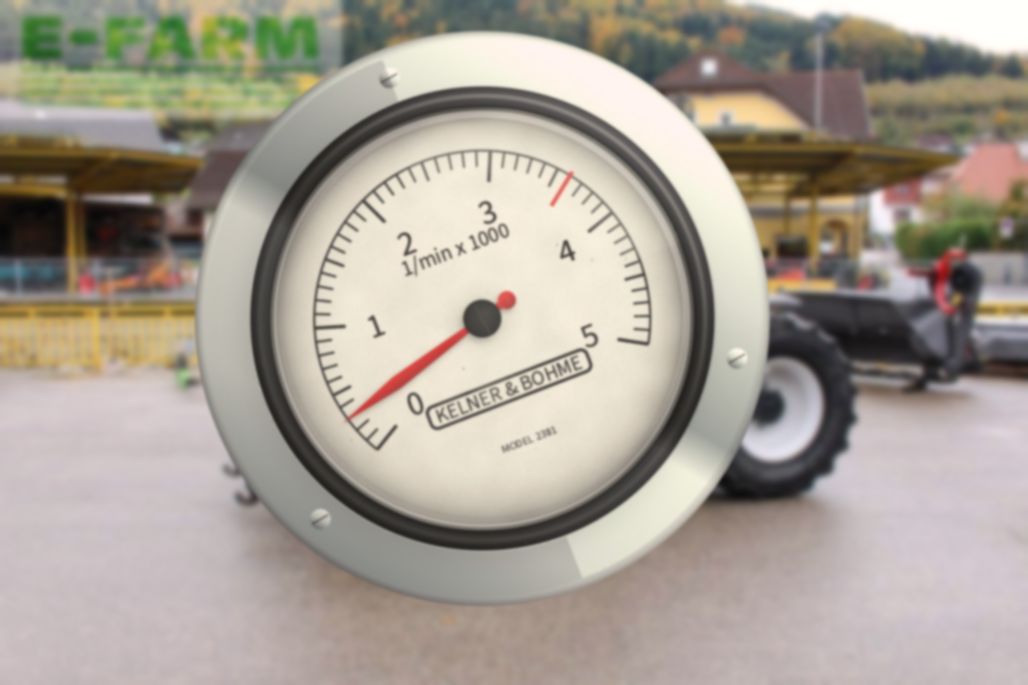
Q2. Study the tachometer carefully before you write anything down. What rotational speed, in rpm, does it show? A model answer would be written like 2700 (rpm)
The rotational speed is 300 (rpm)
